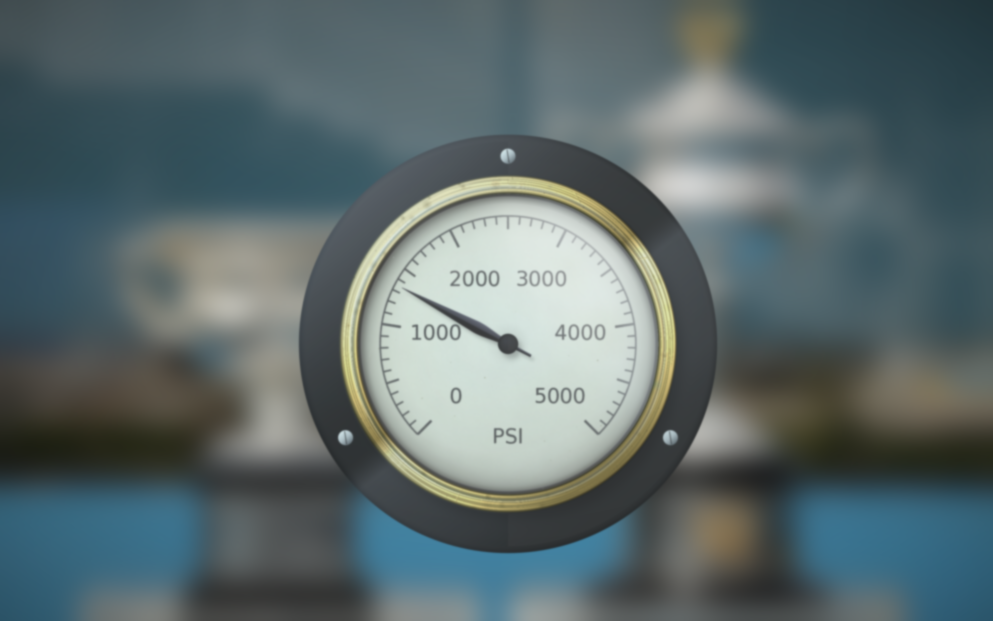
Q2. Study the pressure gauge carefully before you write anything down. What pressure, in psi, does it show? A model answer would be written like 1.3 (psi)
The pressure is 1350 (psi)
